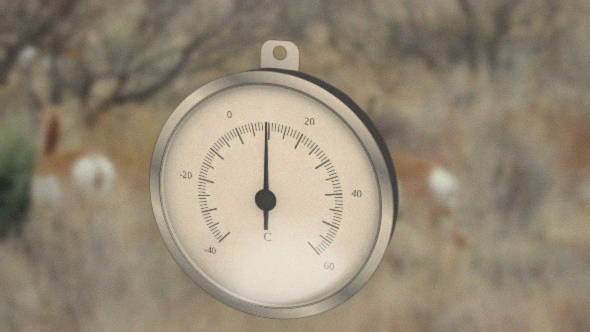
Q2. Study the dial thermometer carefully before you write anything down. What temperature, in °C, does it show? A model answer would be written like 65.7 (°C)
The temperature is 10 (°C)
